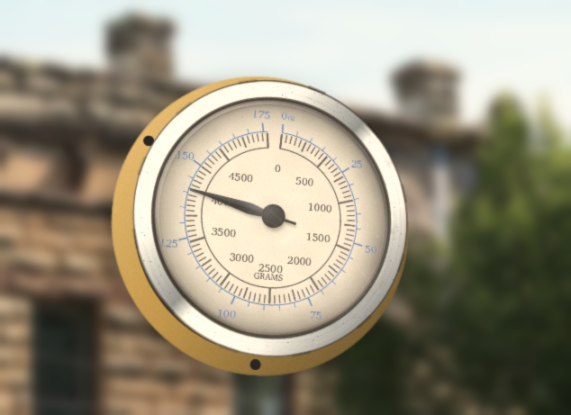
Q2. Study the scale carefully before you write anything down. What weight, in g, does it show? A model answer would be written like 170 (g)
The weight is 4000 (g)
